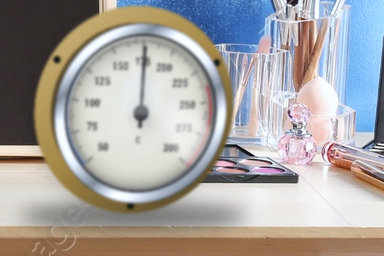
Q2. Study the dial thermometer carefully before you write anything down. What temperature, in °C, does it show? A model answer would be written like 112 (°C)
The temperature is 175 (°C)
